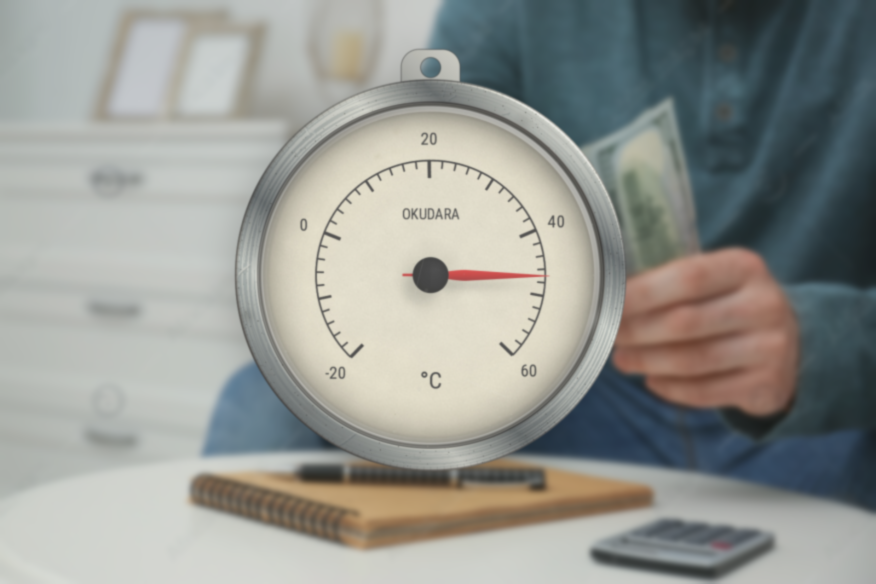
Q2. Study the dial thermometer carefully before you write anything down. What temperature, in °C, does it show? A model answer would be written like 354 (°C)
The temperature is 47 (°C)
